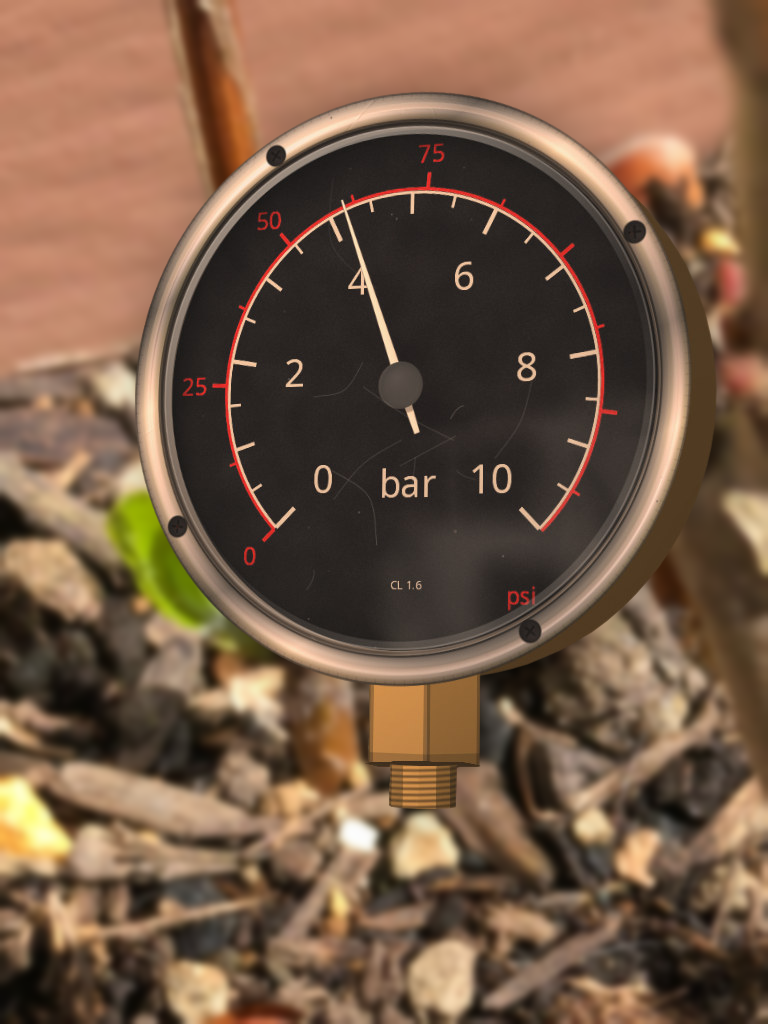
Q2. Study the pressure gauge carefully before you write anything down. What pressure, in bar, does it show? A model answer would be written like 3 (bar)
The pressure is 4.25 (bar)
